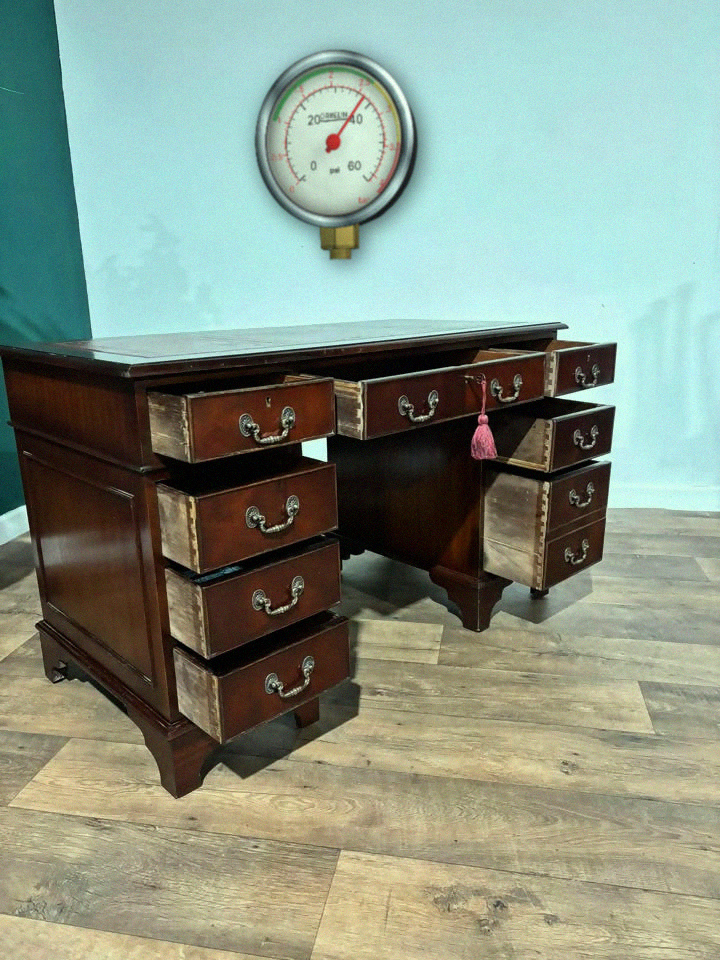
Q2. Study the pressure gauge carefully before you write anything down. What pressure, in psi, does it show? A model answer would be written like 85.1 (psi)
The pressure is 38 (psi)
